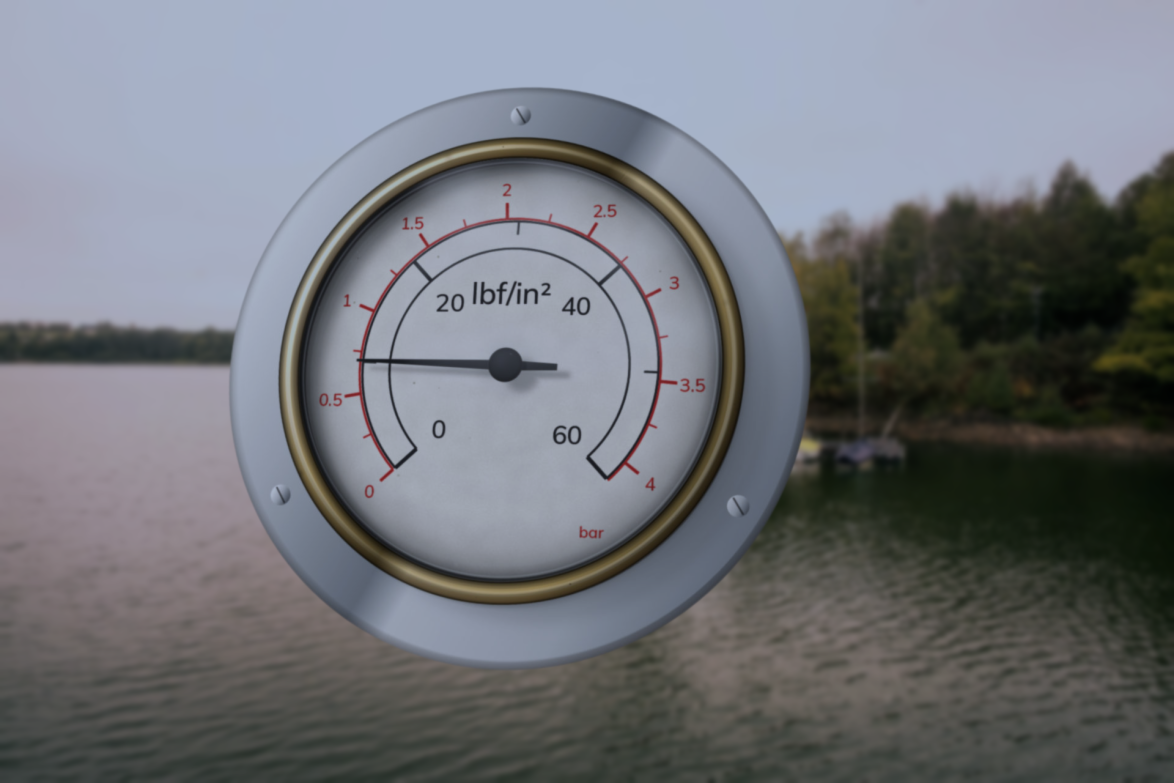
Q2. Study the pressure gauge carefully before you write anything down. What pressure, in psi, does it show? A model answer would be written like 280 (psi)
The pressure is 10 (psi)
